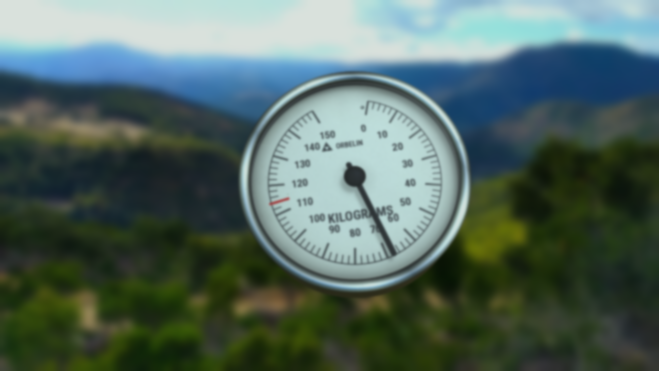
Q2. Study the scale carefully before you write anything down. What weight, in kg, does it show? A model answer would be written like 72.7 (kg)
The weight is 68 (kg)
